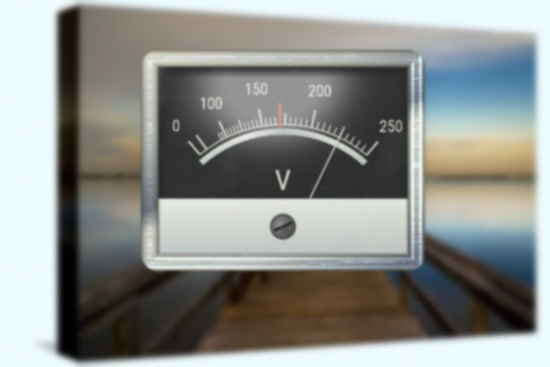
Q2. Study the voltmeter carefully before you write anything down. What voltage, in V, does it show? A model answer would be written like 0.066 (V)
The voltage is 225 (V)
